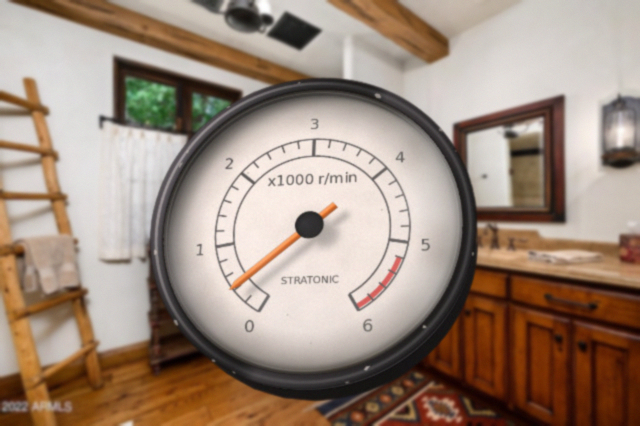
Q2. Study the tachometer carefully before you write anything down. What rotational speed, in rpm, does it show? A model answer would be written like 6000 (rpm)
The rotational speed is 400 (rpm)
